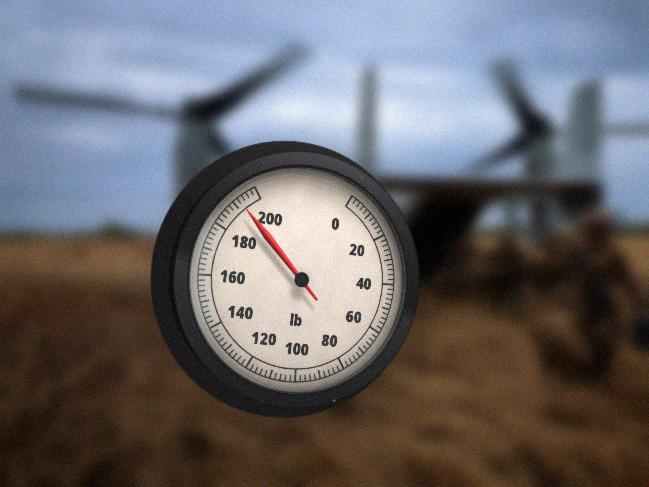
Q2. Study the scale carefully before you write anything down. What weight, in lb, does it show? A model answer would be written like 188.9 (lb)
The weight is 192 (lb)
